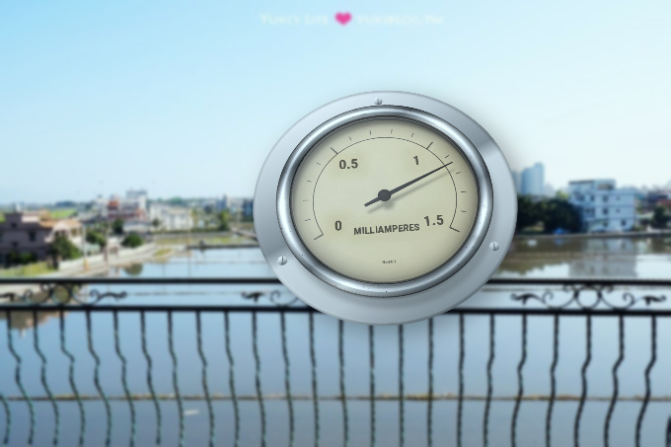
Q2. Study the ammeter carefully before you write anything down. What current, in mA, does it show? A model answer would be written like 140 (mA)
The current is 1.15 (mA)
